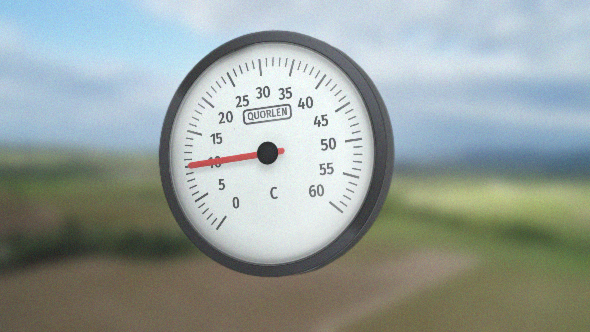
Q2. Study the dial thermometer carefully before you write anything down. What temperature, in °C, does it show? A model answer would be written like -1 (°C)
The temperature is 10 (°C)
